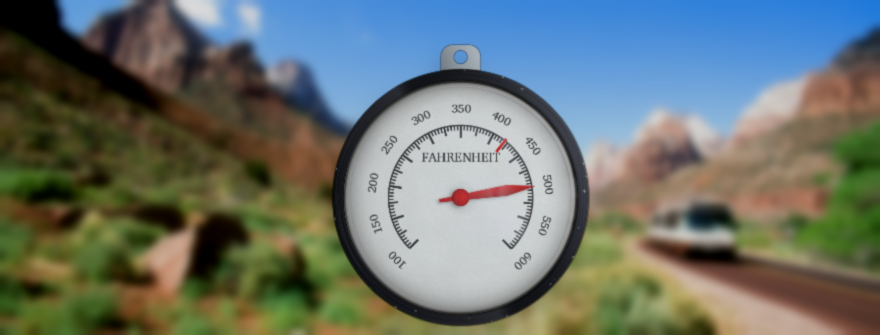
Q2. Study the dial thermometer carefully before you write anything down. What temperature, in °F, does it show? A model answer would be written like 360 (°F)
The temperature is 500 (°F)
